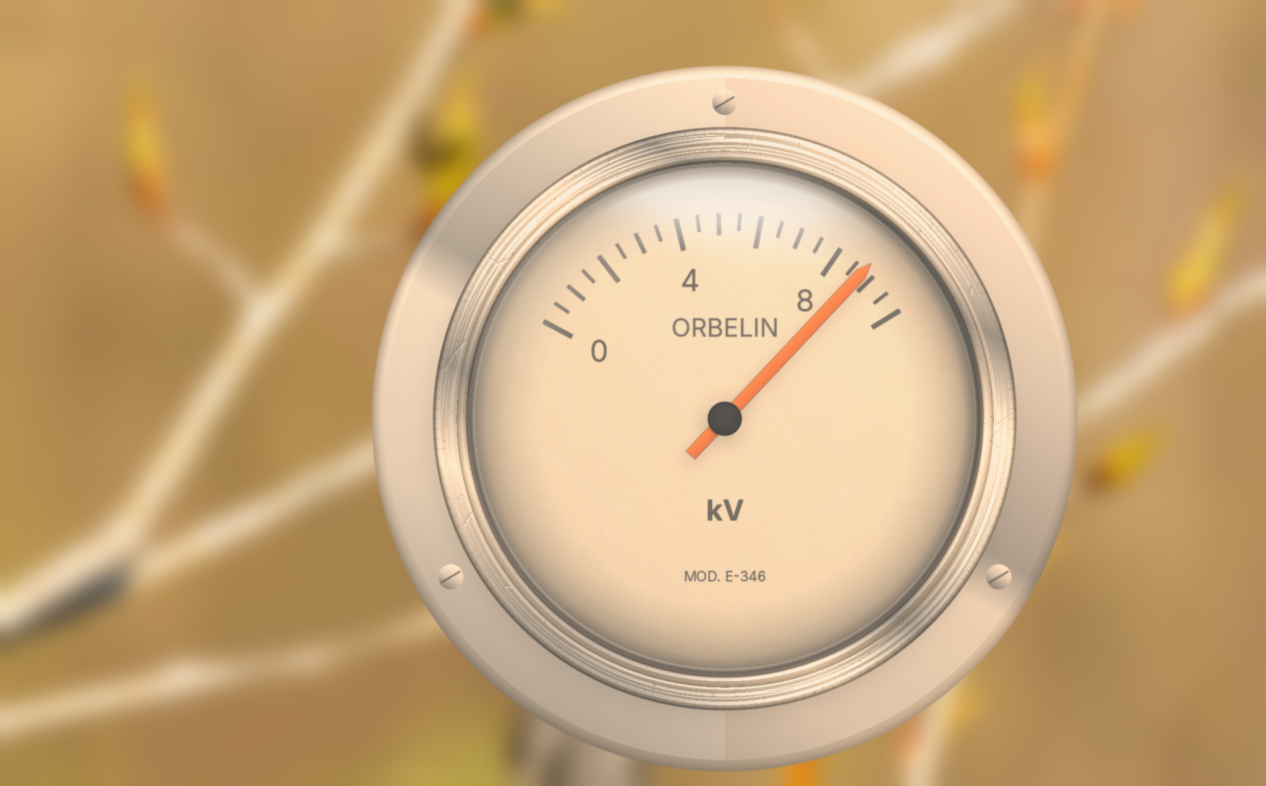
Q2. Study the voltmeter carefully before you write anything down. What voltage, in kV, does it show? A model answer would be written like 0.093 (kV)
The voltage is 8.75 (kV)
